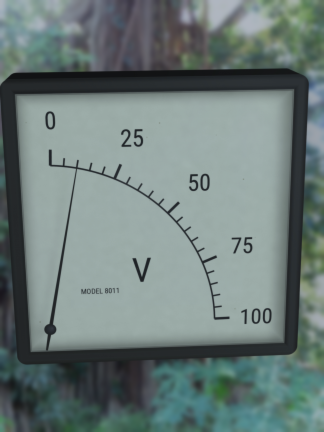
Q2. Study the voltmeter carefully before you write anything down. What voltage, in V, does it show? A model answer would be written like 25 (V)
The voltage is 10 (V)
